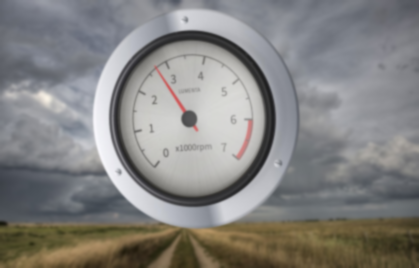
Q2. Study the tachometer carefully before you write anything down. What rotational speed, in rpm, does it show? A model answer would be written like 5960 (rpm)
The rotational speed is 2750 (rpm)
